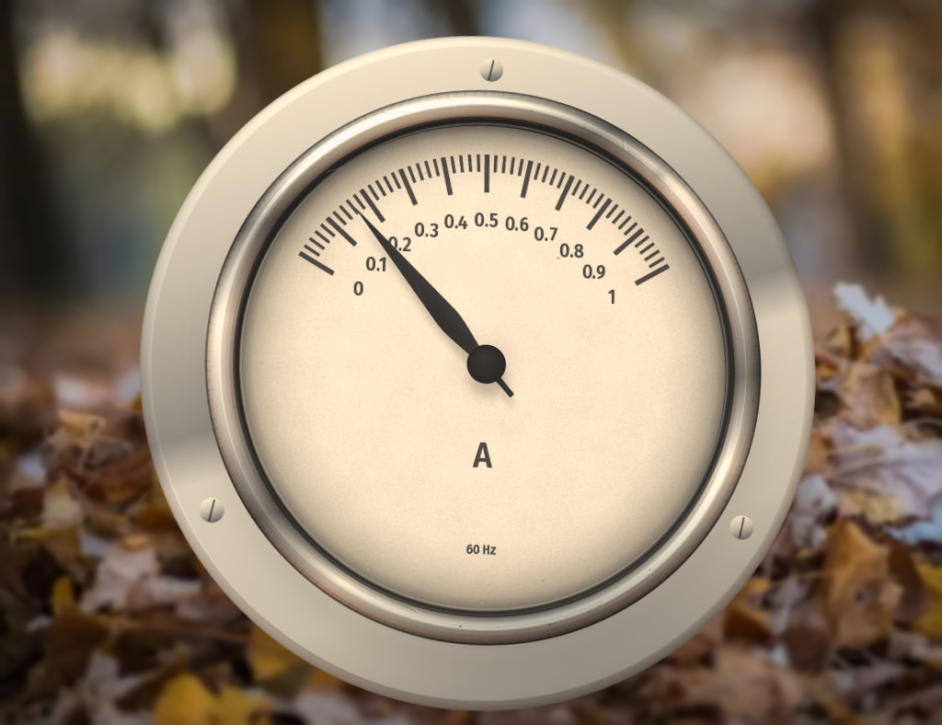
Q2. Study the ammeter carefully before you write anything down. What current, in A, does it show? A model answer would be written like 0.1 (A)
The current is 0.16 (A)
